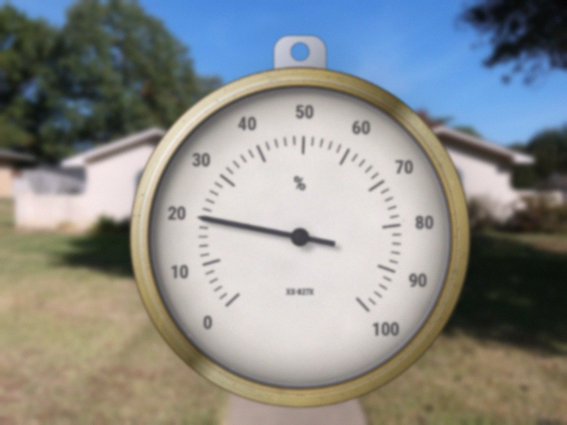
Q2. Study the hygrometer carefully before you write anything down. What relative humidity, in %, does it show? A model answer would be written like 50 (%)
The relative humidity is 20 (%)
